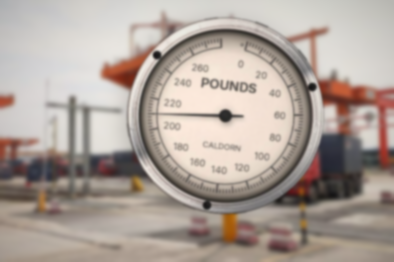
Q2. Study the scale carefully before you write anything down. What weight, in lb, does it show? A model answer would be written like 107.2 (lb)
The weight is 210 (lb)
